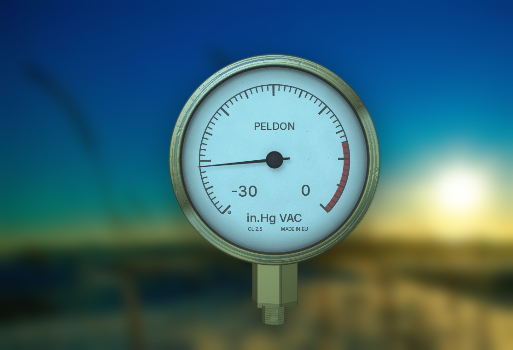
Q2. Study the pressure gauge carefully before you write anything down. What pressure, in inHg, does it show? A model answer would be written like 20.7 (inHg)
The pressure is -25.5 (inHg)
